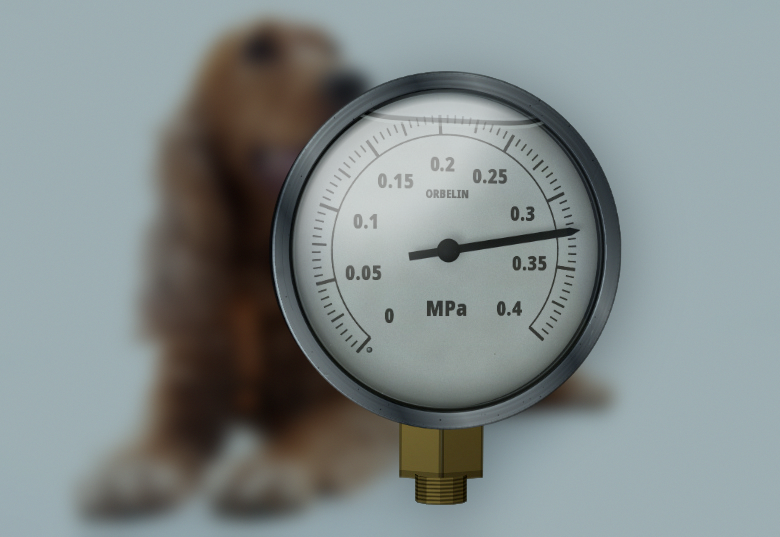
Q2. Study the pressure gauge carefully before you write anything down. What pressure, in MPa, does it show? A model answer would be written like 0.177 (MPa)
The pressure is 0.325 (MPa)
